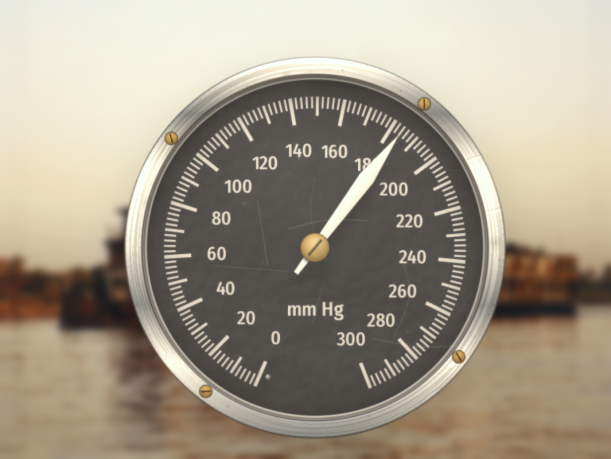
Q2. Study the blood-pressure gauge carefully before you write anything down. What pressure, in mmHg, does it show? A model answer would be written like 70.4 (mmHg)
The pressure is 184 (mmHg)
